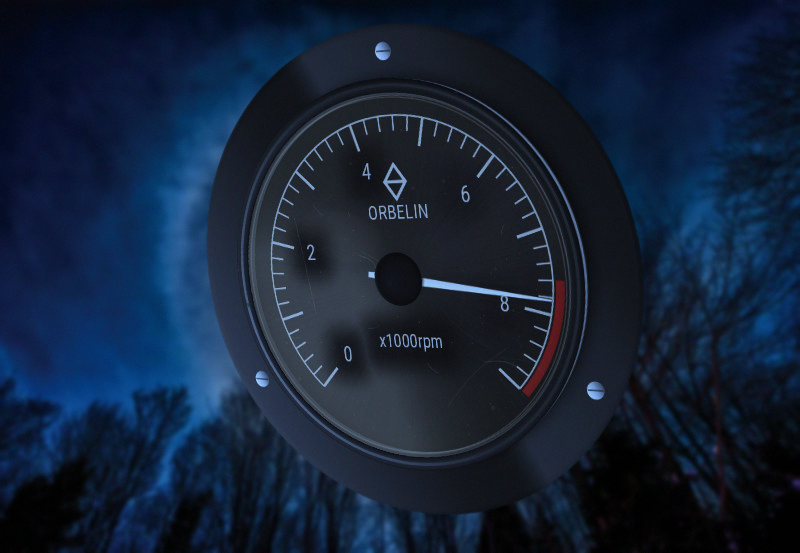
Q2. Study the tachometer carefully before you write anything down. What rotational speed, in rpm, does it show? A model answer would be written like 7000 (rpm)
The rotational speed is 7800 (rpm)
